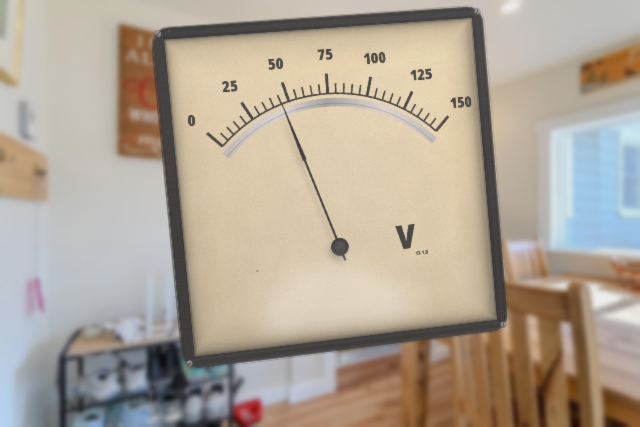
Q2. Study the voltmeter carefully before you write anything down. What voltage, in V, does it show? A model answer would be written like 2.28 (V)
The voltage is 45 (V)
